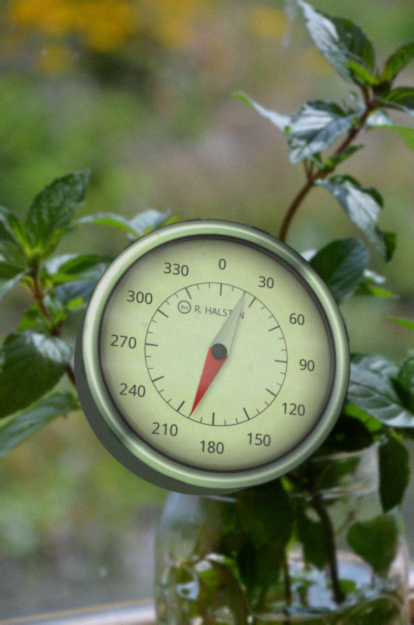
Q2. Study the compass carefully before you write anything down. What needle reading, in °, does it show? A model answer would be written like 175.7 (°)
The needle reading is 200 (°)
